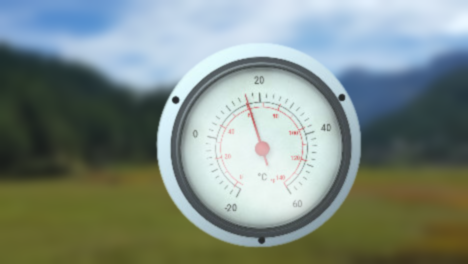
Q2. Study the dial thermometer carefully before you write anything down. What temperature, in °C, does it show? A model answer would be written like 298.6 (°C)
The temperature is 16 (°C)
